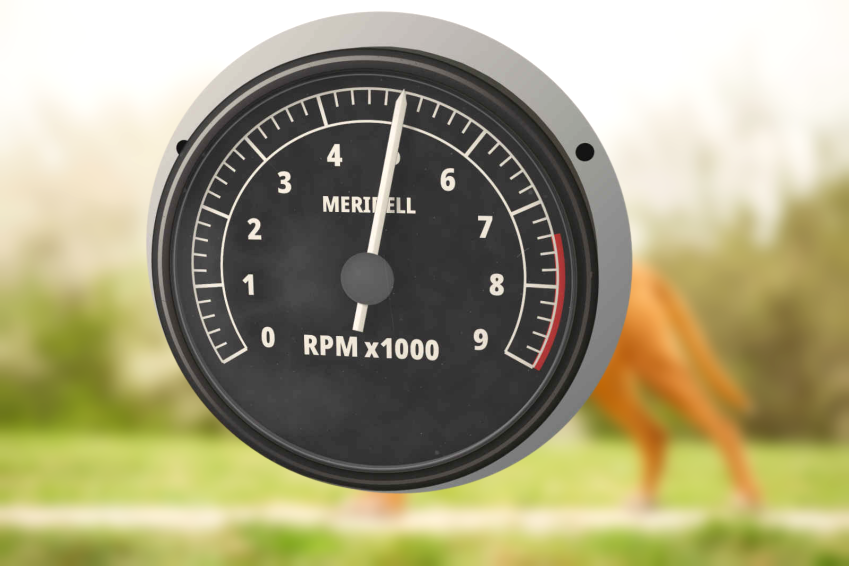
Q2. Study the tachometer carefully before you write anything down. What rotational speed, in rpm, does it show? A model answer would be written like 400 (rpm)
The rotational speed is 5000 (rpm)
